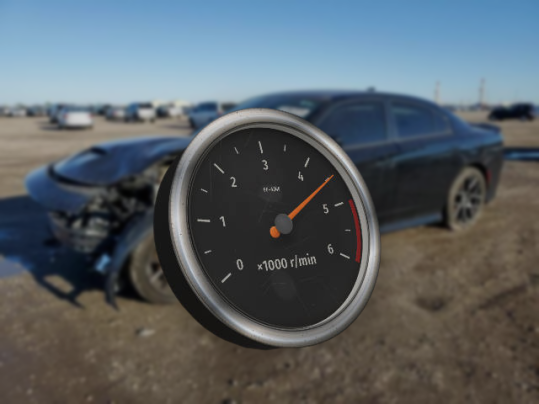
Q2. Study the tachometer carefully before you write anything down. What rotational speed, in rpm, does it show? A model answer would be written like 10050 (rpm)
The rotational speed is 4500 (rpm)
